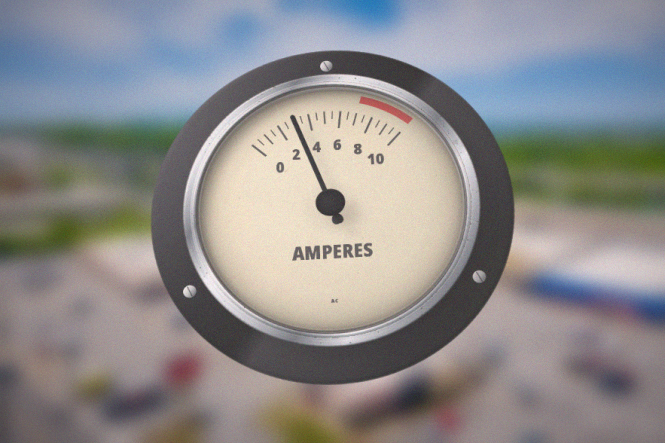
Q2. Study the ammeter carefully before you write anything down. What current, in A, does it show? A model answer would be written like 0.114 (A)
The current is 3 (A)
